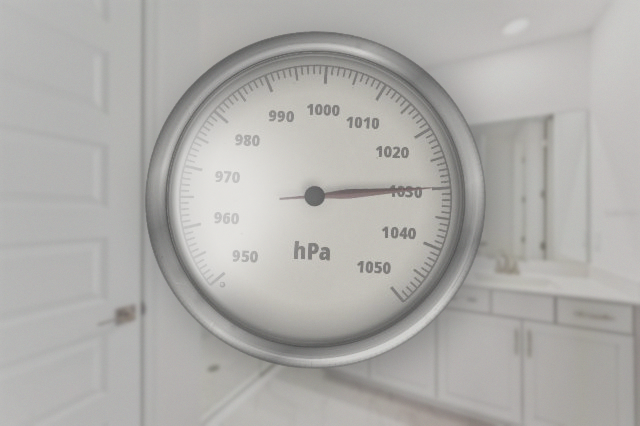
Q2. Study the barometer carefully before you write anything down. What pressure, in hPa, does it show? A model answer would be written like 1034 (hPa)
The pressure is 1030 (hPa)
